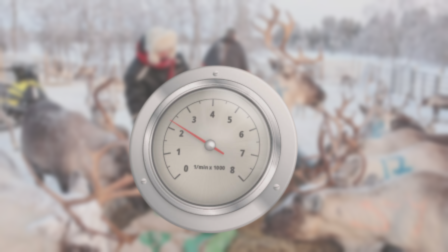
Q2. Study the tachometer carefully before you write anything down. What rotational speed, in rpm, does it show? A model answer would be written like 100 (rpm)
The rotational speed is 2250 (rpm)
